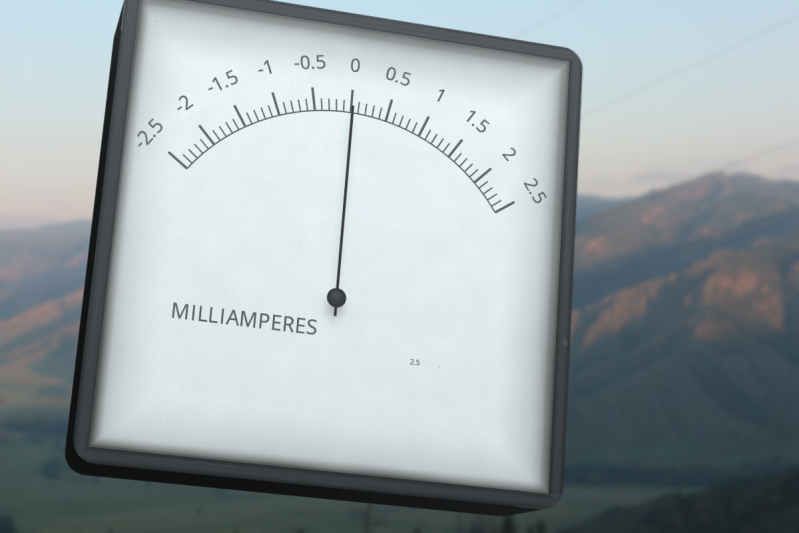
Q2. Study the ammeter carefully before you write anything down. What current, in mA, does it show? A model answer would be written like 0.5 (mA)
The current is 0 (mA)
